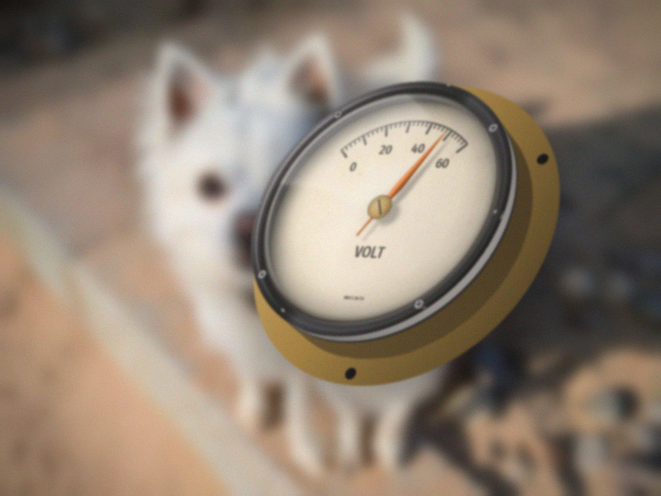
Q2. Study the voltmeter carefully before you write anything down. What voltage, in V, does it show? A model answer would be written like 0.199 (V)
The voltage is 50 (V)
